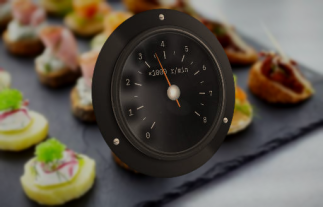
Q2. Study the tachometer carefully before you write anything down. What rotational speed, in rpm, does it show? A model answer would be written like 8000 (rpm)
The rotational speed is 3500 (rpm)
